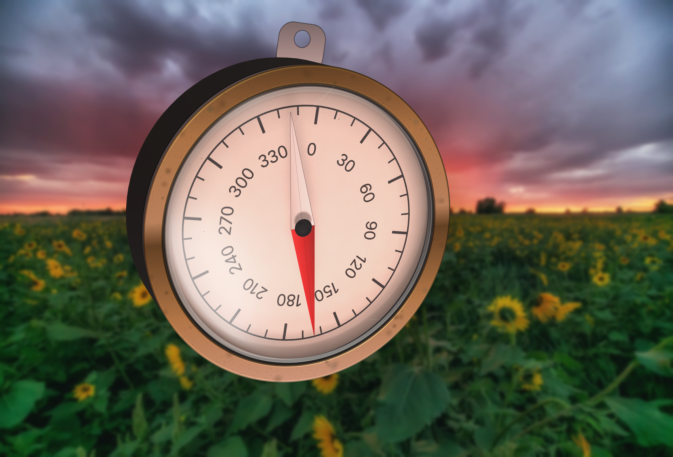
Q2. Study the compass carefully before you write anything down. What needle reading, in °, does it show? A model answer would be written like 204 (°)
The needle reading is 165 (°)
